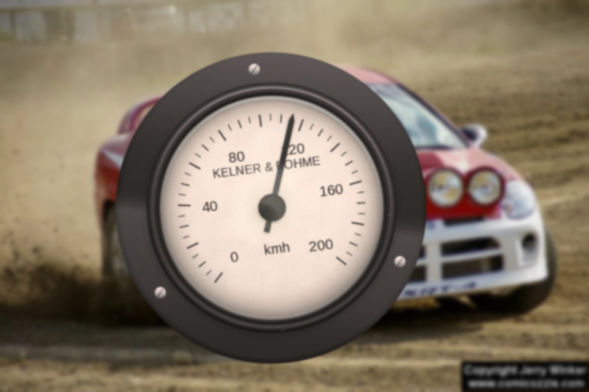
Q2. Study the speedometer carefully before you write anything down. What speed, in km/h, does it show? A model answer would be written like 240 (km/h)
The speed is 115 (km/h)
